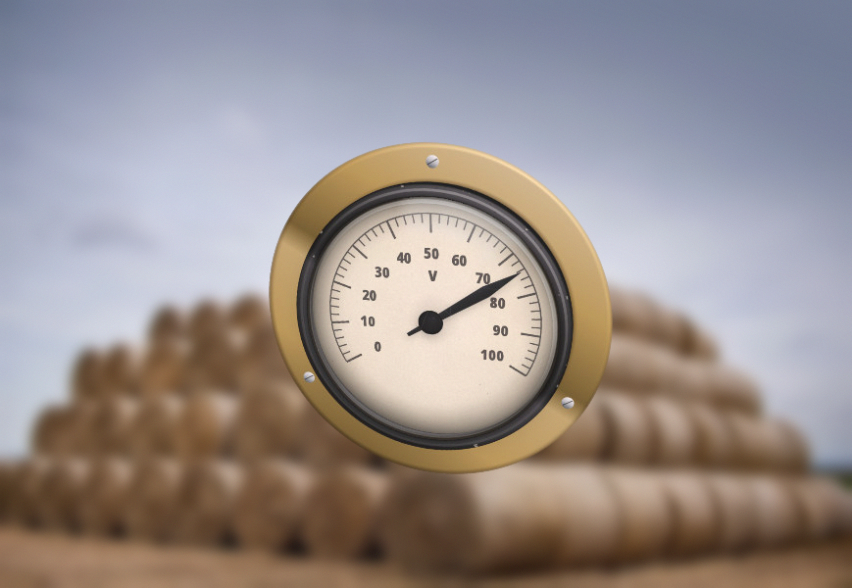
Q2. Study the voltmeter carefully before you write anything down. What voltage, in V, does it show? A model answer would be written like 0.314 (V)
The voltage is 74 (V)
